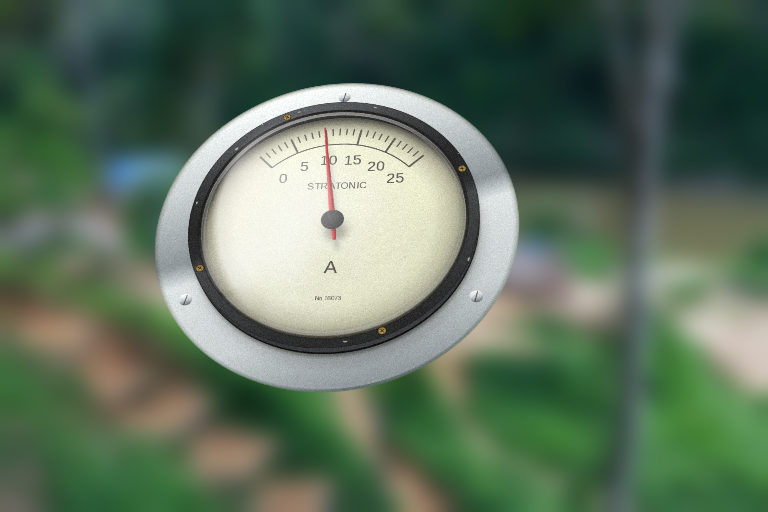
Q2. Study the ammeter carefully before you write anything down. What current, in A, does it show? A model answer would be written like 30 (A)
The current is 10 (A)
